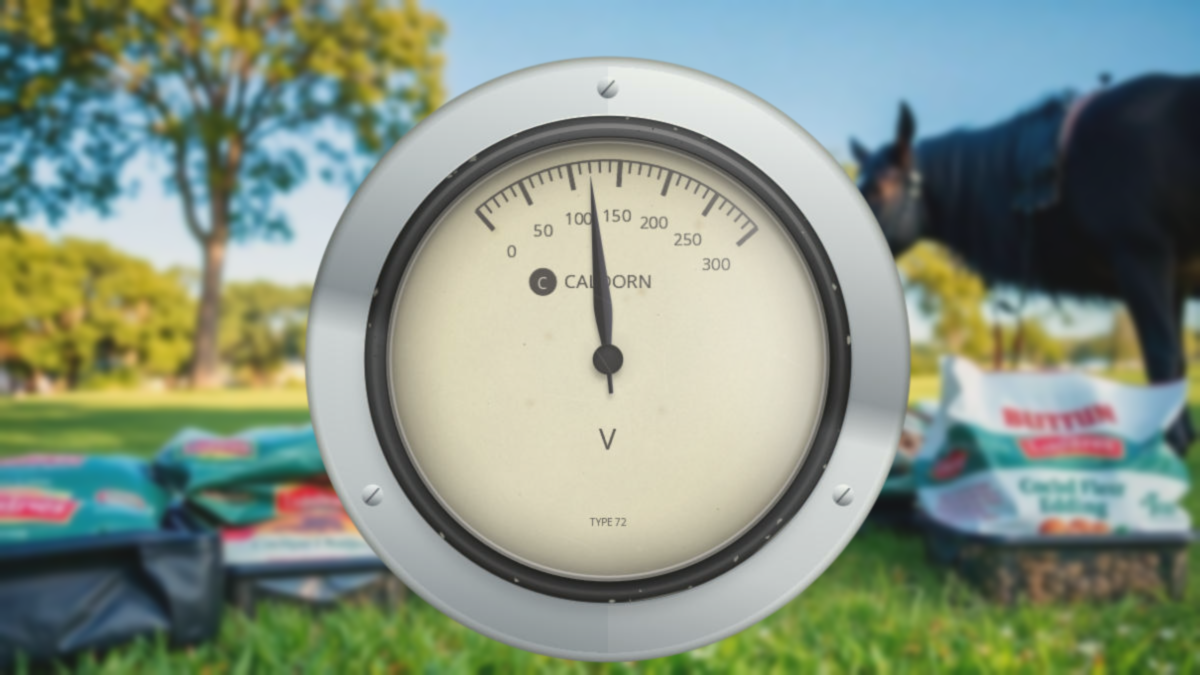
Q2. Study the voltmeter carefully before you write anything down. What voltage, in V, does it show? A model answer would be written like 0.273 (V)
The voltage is 120 (V)
